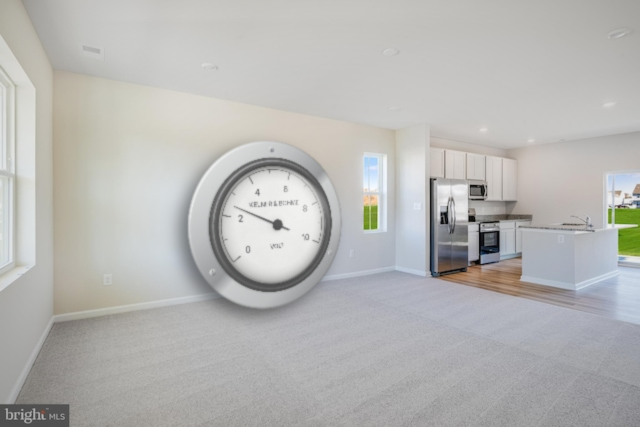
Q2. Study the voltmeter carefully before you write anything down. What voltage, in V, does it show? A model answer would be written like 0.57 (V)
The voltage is 2.5 (V)
